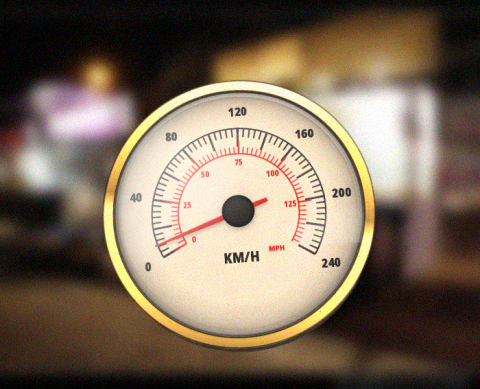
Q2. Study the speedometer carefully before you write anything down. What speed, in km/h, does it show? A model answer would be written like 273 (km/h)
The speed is 8 (km/h)
